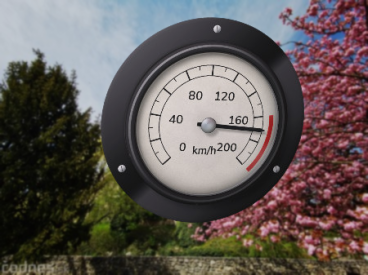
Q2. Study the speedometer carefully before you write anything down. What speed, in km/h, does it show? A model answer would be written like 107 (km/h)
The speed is 170 (km/h)
